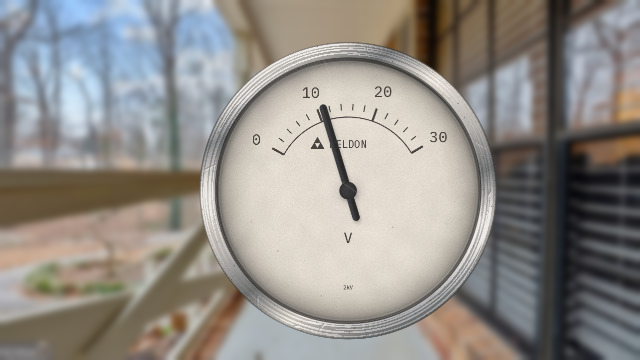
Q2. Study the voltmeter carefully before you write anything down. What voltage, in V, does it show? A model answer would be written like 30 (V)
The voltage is 11 (V)
